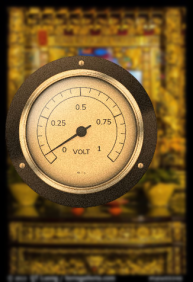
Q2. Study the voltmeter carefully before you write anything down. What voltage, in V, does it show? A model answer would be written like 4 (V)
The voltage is 0.05 (V)
